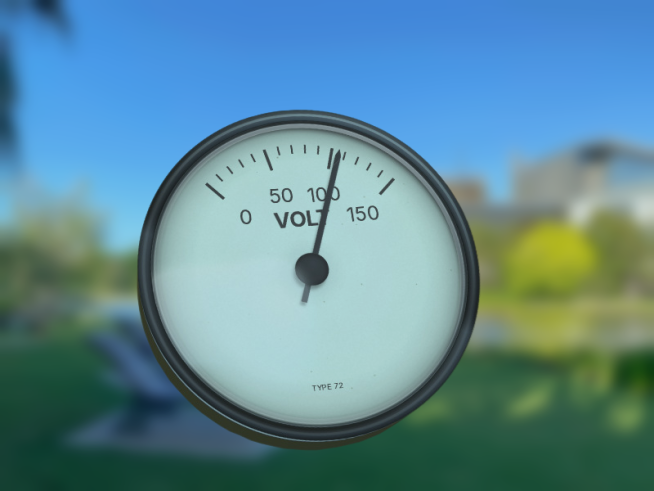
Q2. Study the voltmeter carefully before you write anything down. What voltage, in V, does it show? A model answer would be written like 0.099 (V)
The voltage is 105 (V)
